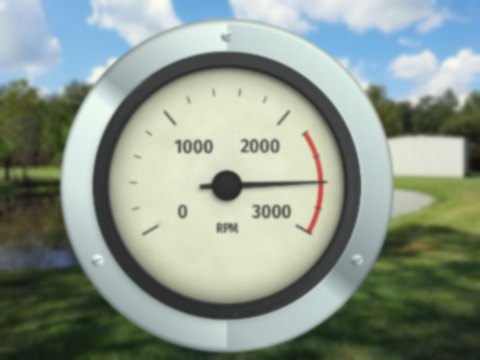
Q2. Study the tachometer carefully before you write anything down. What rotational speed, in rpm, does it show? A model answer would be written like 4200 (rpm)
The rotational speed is 2600 (rpm)
